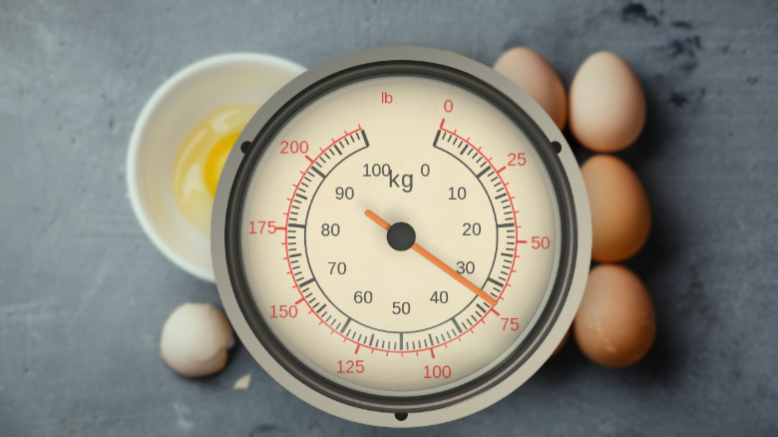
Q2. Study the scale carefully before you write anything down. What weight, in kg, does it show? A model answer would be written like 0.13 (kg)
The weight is 33 (kg)
